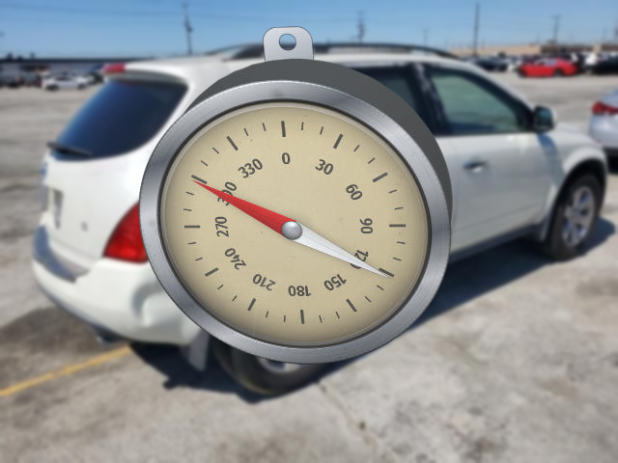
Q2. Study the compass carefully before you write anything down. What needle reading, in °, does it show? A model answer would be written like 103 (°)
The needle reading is 300 (°)
